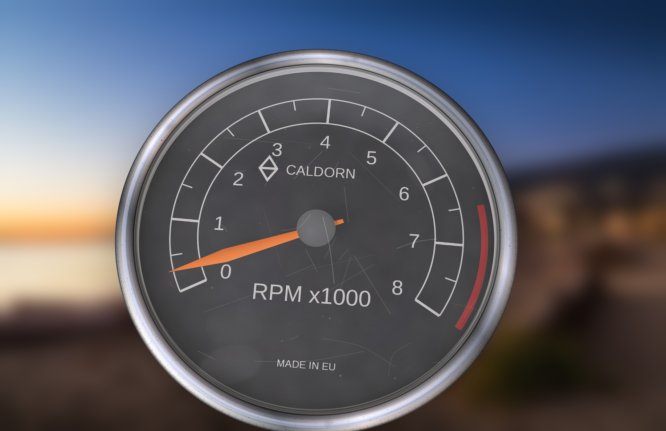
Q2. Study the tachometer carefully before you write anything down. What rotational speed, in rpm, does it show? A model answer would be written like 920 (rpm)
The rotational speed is 250 (rpm)
